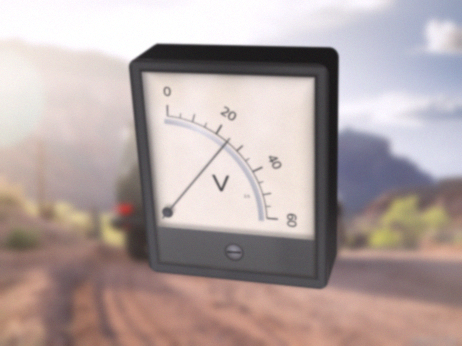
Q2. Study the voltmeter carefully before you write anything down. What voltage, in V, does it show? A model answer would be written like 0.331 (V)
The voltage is 25 (V)
